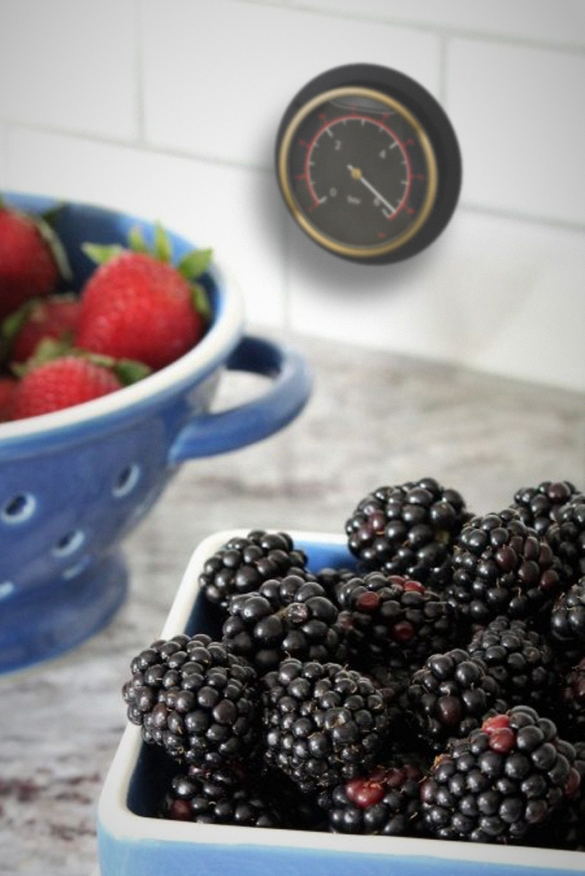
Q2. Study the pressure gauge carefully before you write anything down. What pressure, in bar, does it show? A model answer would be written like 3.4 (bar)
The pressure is 5.75 (bar)
